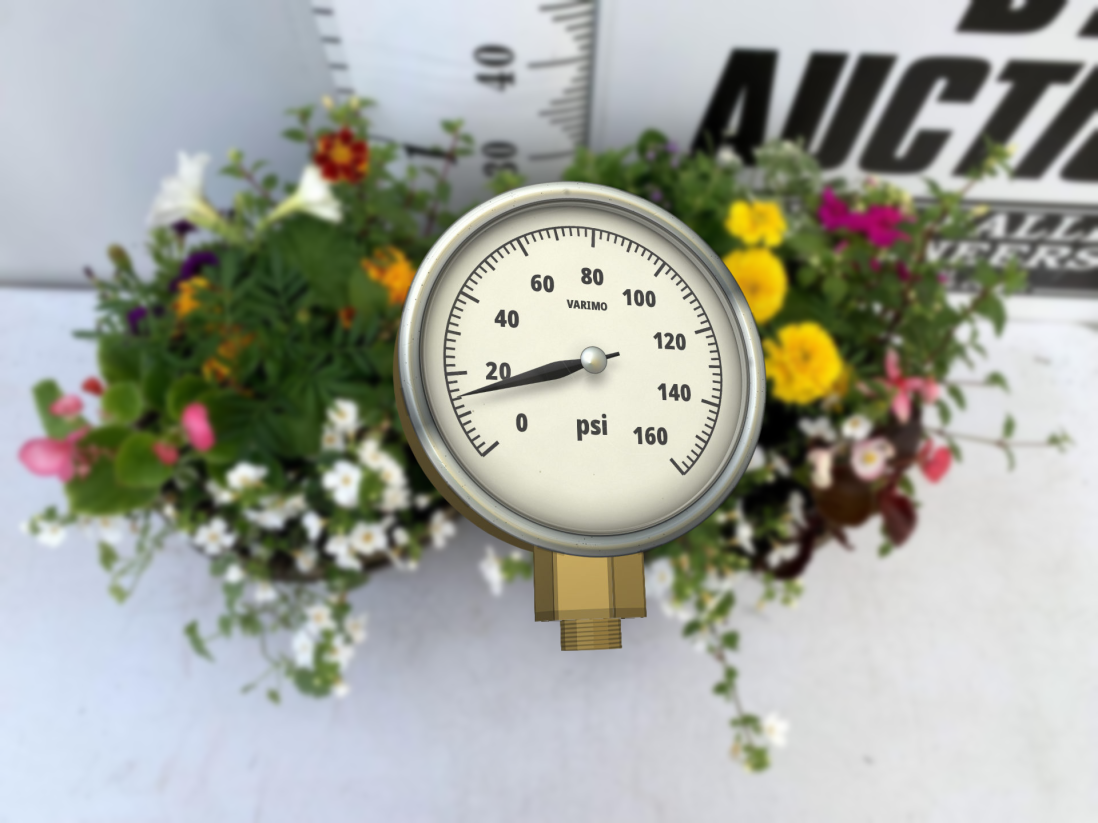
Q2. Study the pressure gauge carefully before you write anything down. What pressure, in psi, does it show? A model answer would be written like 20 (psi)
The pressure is 14 (psi)
